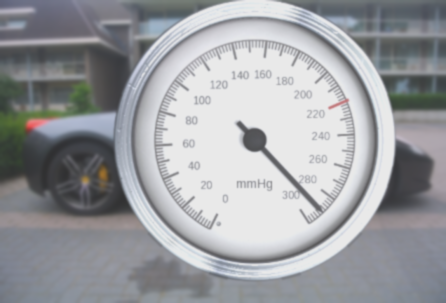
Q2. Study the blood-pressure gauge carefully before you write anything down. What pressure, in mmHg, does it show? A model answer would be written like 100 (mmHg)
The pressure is 290 (mmHg)
